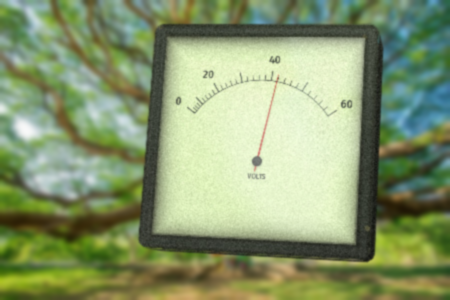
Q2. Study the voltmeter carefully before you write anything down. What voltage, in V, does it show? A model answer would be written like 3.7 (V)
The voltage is 42 (V)
